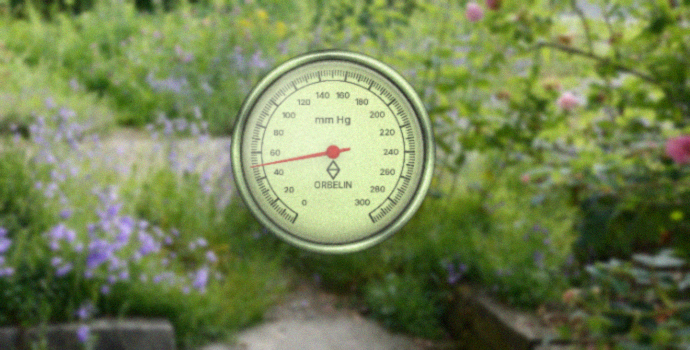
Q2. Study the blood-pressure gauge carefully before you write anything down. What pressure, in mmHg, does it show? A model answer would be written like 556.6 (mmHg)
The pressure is 50 (mmHg)
